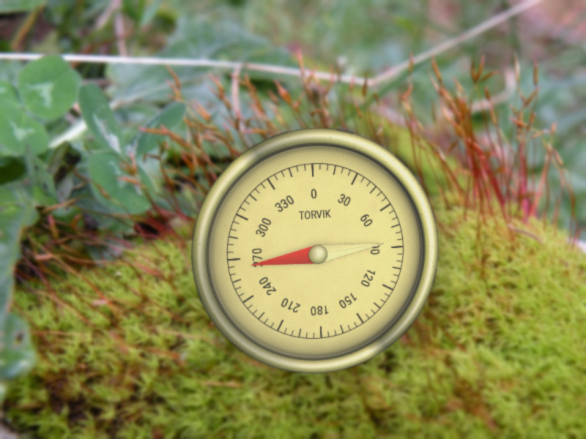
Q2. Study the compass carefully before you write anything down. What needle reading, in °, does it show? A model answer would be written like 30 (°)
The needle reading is 265 (°)
